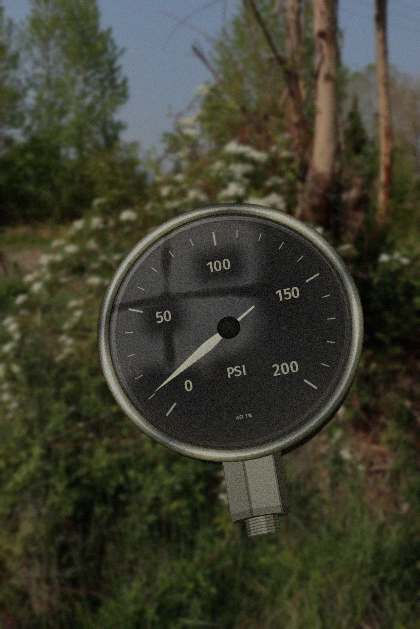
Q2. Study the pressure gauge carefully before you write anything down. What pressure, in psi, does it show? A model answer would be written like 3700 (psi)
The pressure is 10 (psi)
